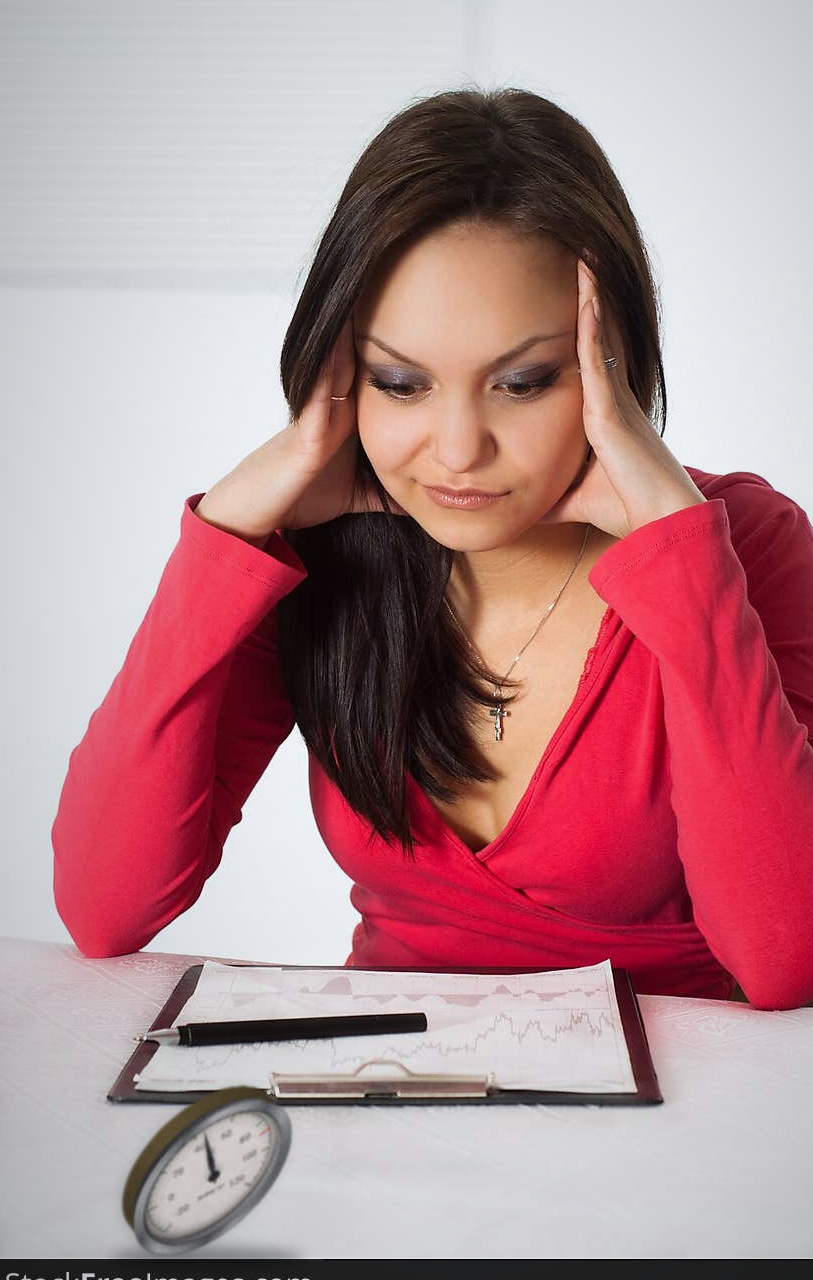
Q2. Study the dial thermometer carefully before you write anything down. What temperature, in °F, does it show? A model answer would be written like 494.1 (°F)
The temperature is 44 (°F)
